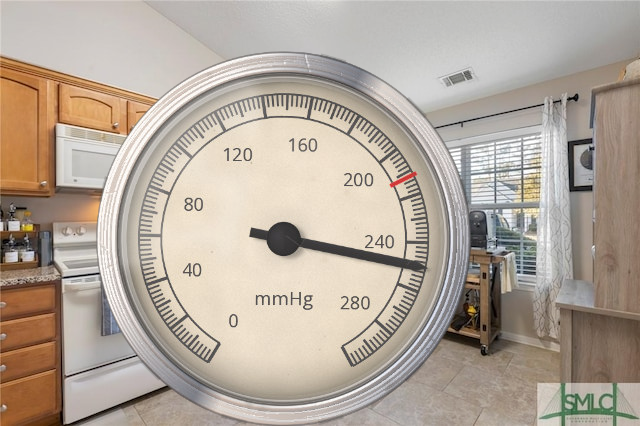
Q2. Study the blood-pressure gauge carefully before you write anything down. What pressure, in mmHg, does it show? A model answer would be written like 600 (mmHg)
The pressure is 250 (mmHg)
